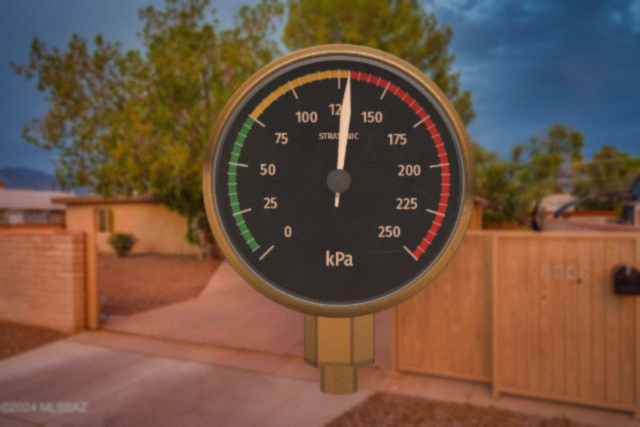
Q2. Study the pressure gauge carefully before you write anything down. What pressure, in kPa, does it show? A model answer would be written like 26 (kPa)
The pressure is 130 (kPa)
